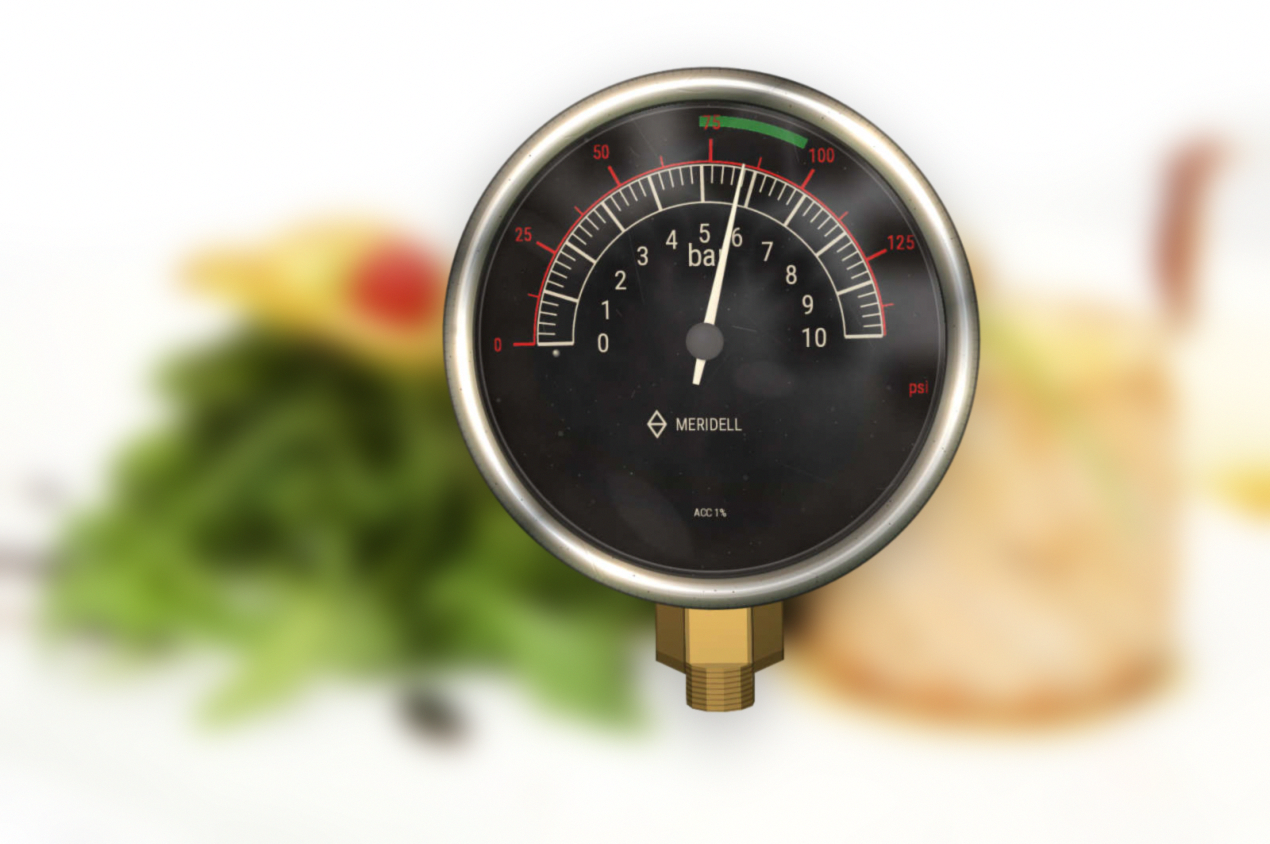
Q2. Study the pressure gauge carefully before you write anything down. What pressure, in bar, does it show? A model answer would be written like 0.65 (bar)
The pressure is 5.8 (bar)
